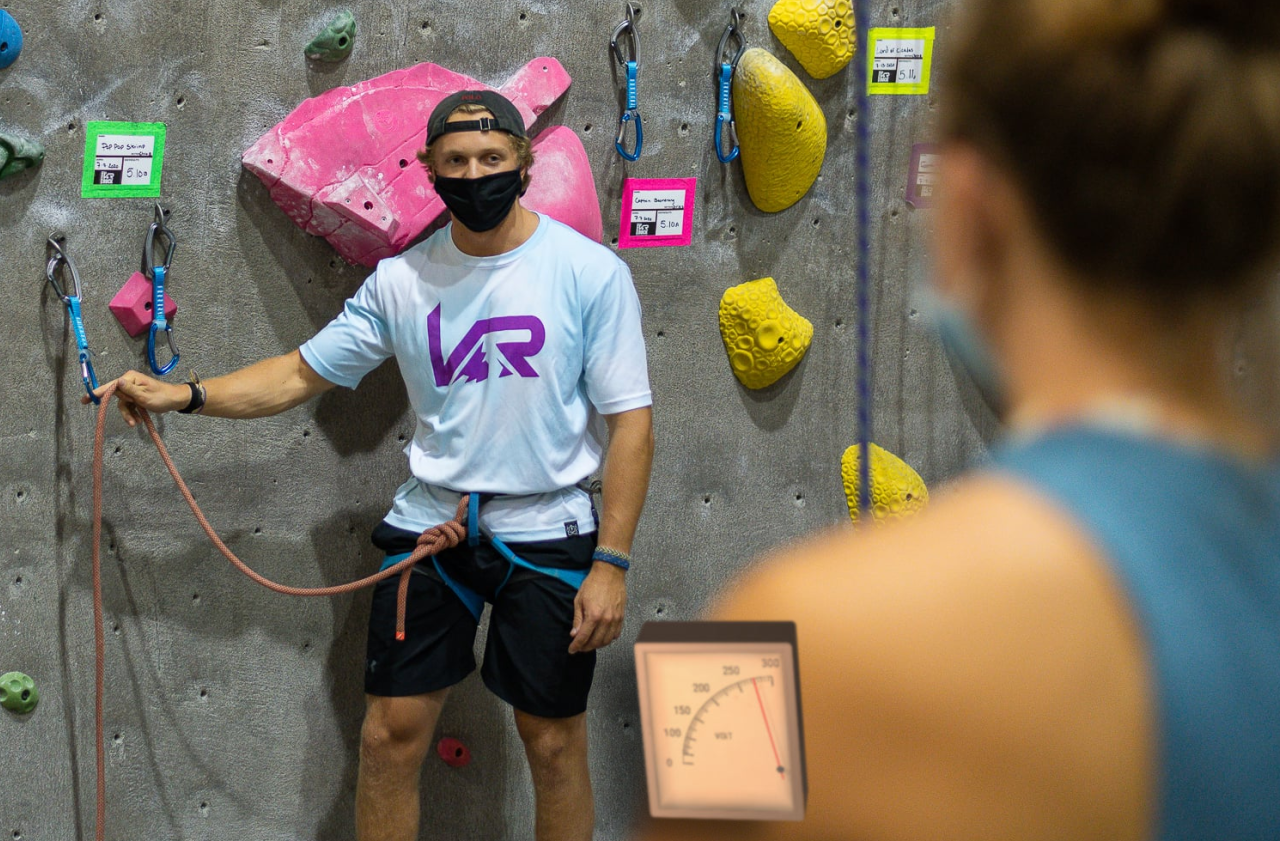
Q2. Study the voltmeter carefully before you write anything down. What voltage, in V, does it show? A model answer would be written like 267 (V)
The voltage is 275 (V)
